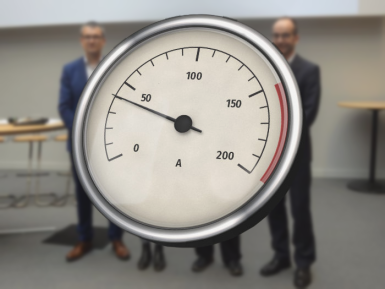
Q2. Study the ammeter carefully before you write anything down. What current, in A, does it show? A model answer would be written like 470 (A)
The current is 40 (A)
